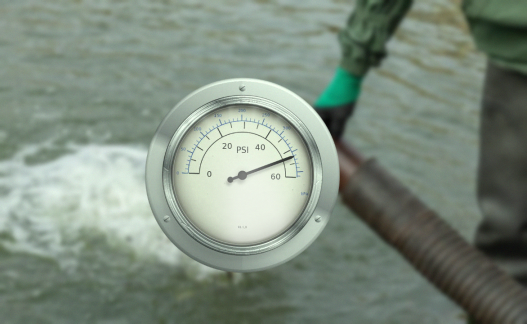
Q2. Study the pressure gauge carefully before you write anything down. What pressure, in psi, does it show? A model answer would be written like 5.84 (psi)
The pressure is 52.5 (psi)
